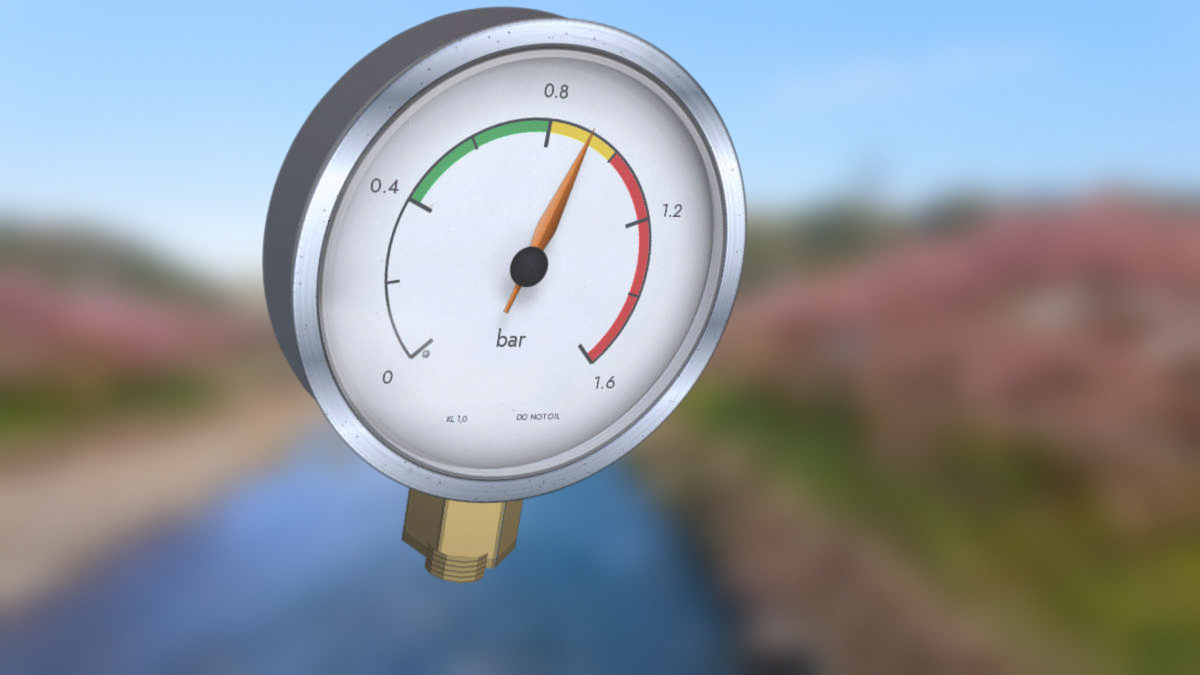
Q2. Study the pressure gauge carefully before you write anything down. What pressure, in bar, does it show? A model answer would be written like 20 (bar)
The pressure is 0.9 (bar)
